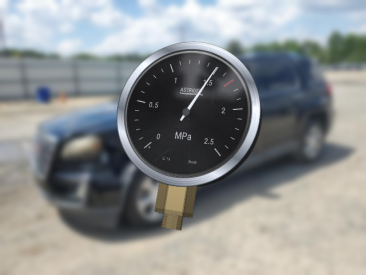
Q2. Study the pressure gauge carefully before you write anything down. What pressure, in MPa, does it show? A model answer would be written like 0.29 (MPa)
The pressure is 1.5 (MPa)
